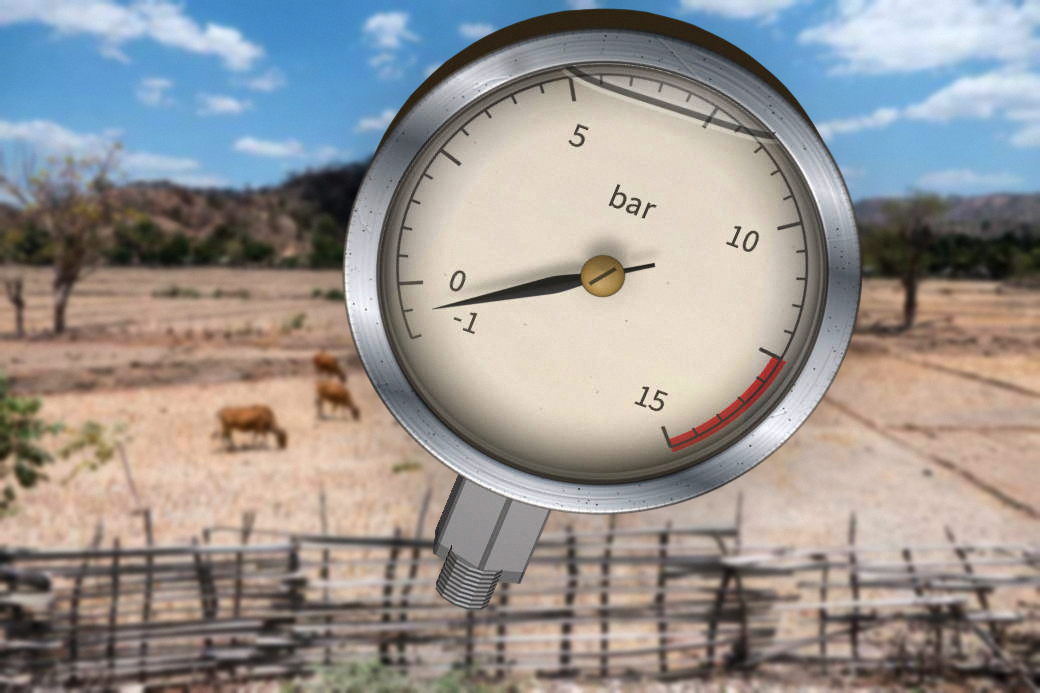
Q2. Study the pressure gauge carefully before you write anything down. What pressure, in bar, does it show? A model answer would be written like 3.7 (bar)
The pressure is -0.5 (bar)
